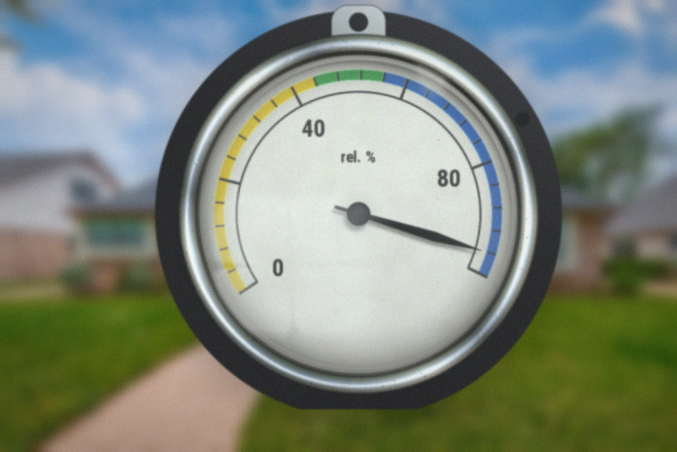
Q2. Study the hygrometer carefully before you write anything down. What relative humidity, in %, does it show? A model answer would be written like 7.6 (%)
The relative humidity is 96 (%)
